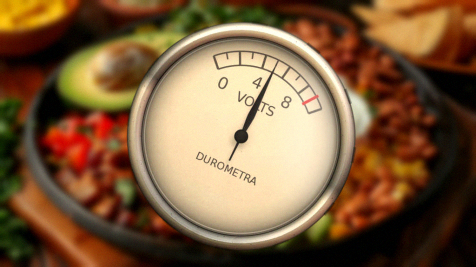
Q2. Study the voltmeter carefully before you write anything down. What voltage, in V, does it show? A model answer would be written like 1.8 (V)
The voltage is 5 (V)
